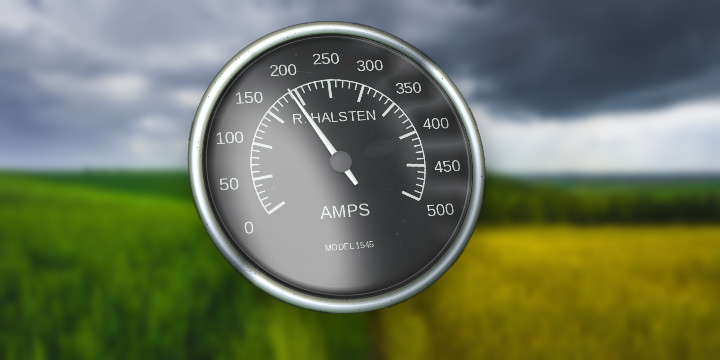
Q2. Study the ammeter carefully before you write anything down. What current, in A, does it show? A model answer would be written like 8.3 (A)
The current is 190 (A)
